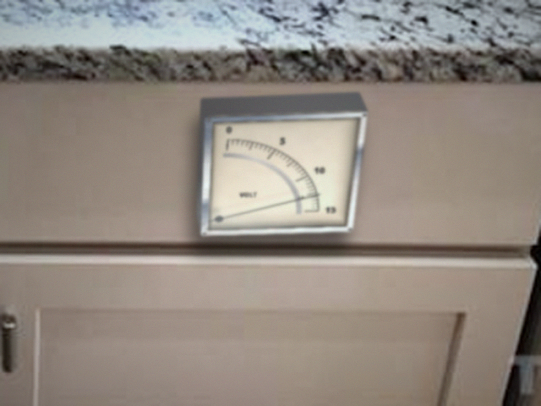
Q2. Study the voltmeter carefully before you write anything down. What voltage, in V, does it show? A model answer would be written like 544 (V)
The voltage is 12.5 (V)
